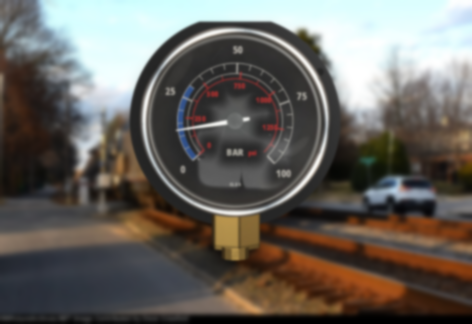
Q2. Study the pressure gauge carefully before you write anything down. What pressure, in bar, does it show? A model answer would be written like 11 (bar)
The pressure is 12.5 (bar)
